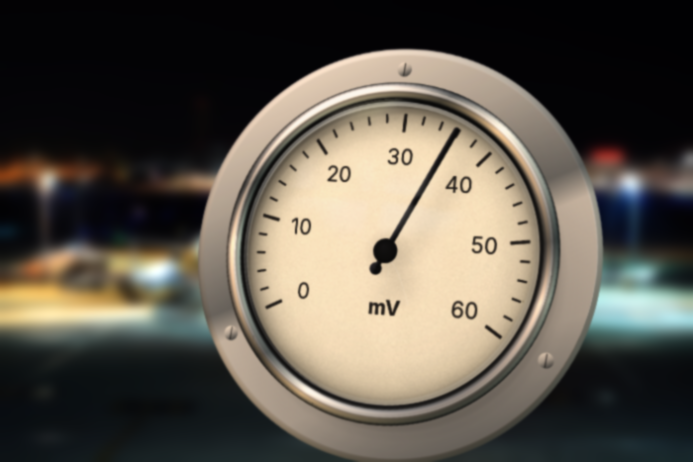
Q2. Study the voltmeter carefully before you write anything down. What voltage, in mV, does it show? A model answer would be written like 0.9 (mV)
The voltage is 36 (mV)
